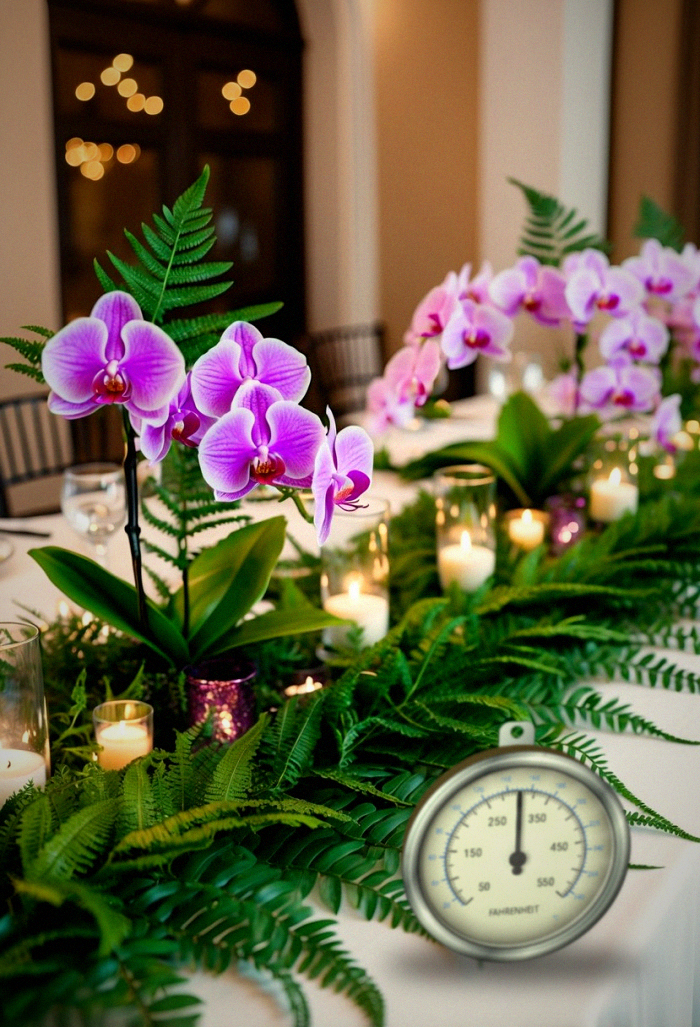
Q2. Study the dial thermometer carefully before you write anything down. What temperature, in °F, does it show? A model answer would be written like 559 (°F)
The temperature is 300 (°F)
